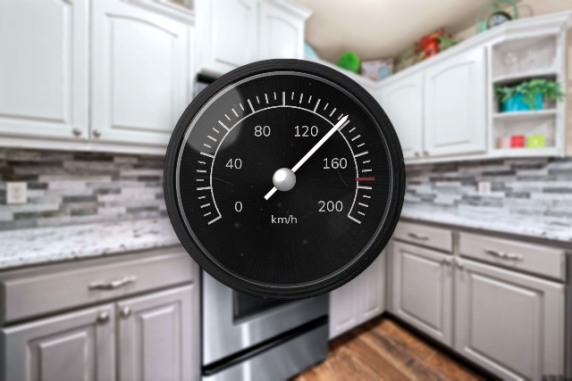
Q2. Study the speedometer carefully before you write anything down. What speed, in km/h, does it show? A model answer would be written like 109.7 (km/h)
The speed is 137.5 (km/h)
